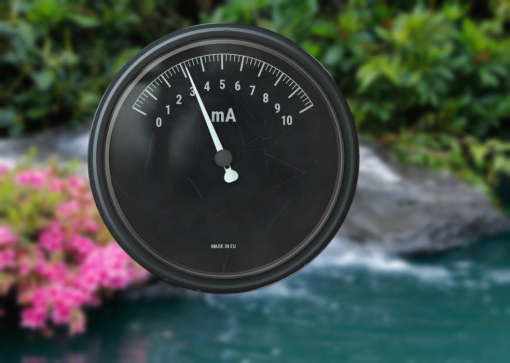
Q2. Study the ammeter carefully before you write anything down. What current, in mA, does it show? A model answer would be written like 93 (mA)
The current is 3.2 (mA)
